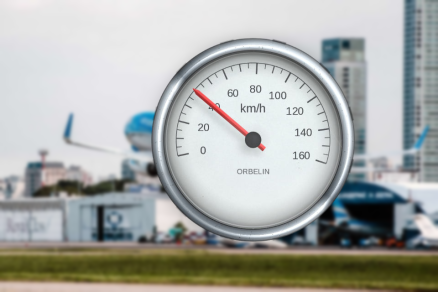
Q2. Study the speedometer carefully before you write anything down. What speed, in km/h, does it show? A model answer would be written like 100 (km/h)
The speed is 40 (km/h)
